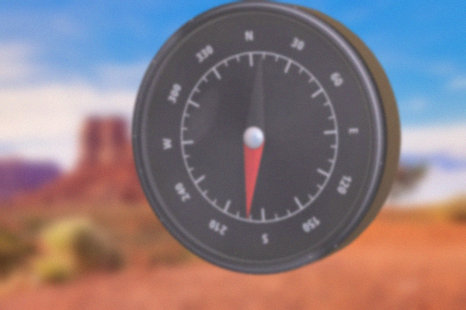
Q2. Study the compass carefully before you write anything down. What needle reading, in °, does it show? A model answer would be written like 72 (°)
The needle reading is 190 (°)
